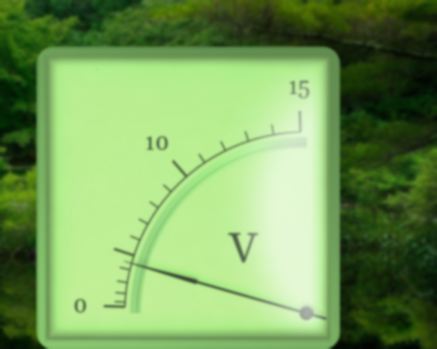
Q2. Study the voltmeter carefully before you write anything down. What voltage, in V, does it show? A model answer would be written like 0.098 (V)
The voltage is 4.5 (V)
